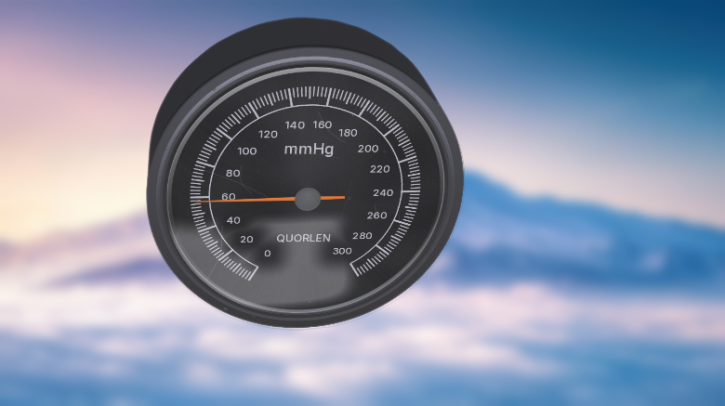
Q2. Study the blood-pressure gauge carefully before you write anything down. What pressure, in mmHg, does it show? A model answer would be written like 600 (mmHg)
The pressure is 60 (mmHg)
